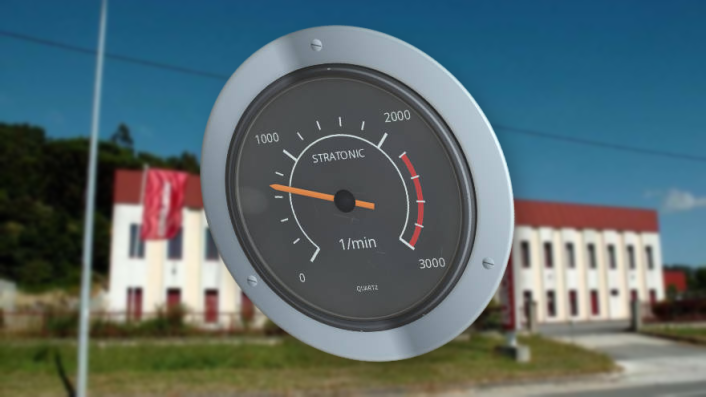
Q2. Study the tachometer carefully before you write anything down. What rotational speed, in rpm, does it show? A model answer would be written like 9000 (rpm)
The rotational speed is 700 (rpm)
